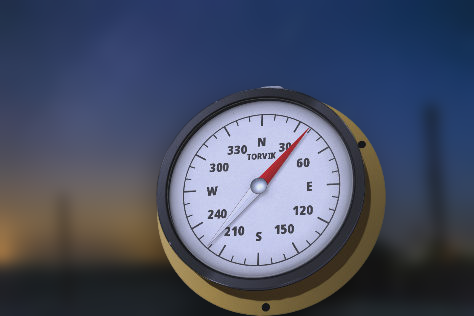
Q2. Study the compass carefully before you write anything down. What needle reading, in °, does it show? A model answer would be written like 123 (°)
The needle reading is 40 (°)
